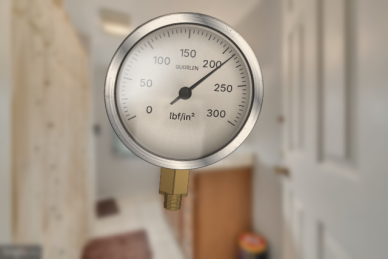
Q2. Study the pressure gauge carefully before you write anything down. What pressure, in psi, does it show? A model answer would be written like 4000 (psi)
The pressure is 210 (psi)
